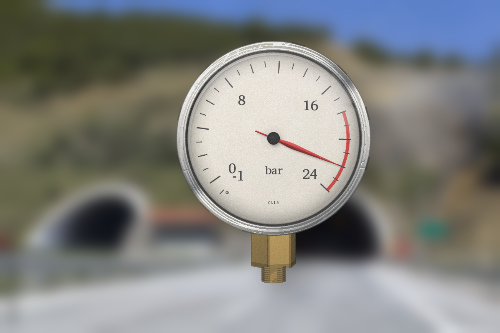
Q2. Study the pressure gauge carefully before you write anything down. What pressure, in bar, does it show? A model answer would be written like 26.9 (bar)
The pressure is 22 (bar)
